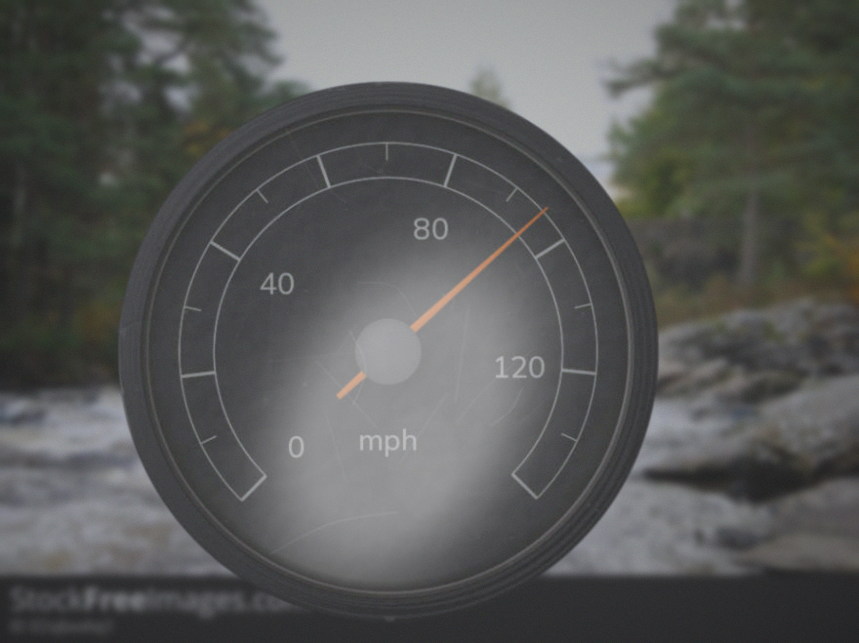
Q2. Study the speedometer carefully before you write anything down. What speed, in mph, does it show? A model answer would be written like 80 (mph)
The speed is 95 (mph)
